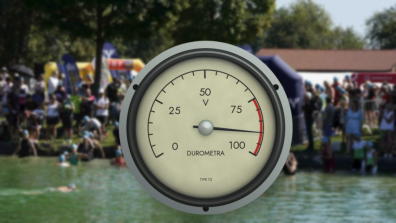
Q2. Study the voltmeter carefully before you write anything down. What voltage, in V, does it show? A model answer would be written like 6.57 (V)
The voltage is 90 (V)
